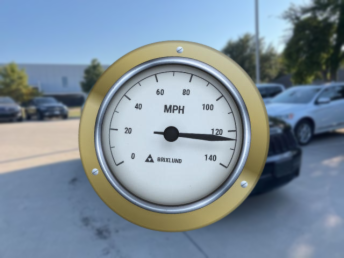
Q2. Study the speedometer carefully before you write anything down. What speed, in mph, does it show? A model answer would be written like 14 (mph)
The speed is 125 (mph)
